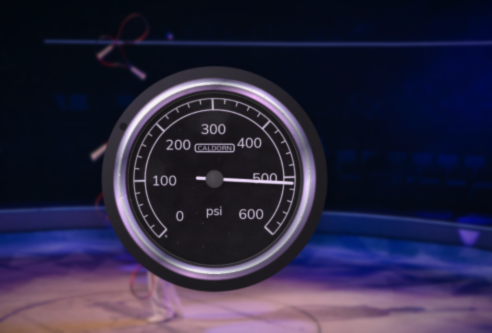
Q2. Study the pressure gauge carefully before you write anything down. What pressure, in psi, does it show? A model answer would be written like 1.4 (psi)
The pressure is 510 (psi)
